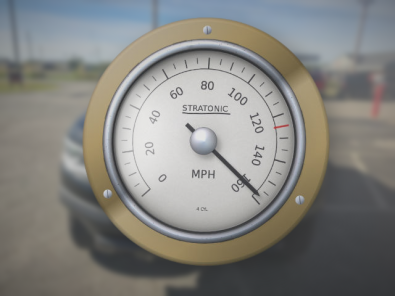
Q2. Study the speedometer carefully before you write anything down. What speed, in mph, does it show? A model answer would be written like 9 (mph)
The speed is 157.5 (mph)
